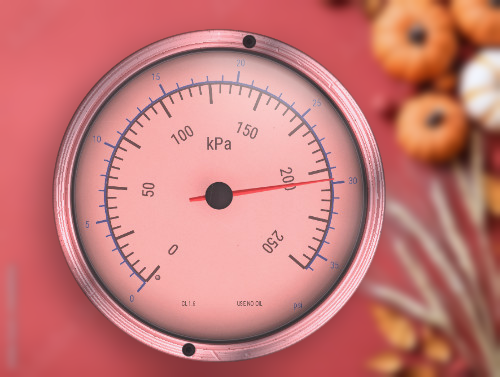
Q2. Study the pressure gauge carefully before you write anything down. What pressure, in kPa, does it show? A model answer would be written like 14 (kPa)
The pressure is 205 (kPa)
